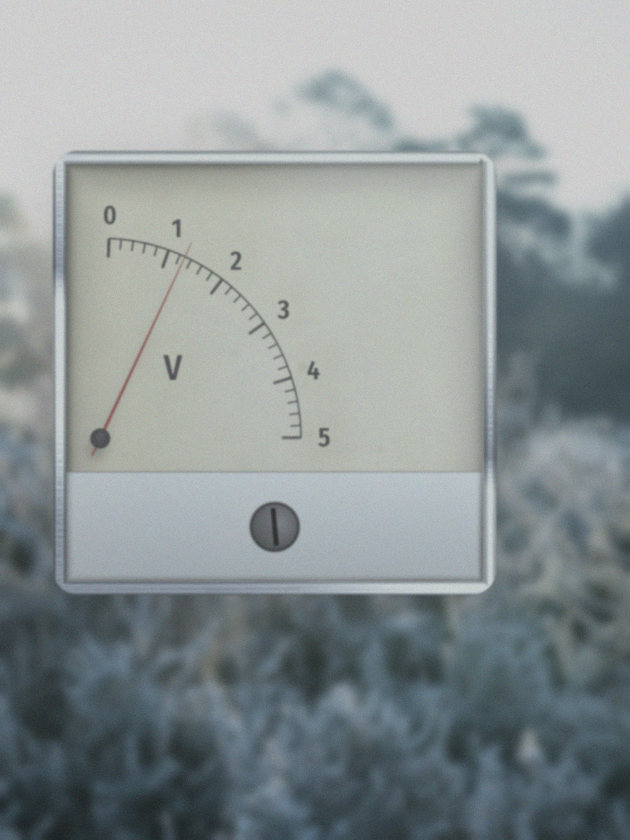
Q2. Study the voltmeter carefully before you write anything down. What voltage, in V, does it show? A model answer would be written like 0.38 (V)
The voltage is 1.3 (V)
